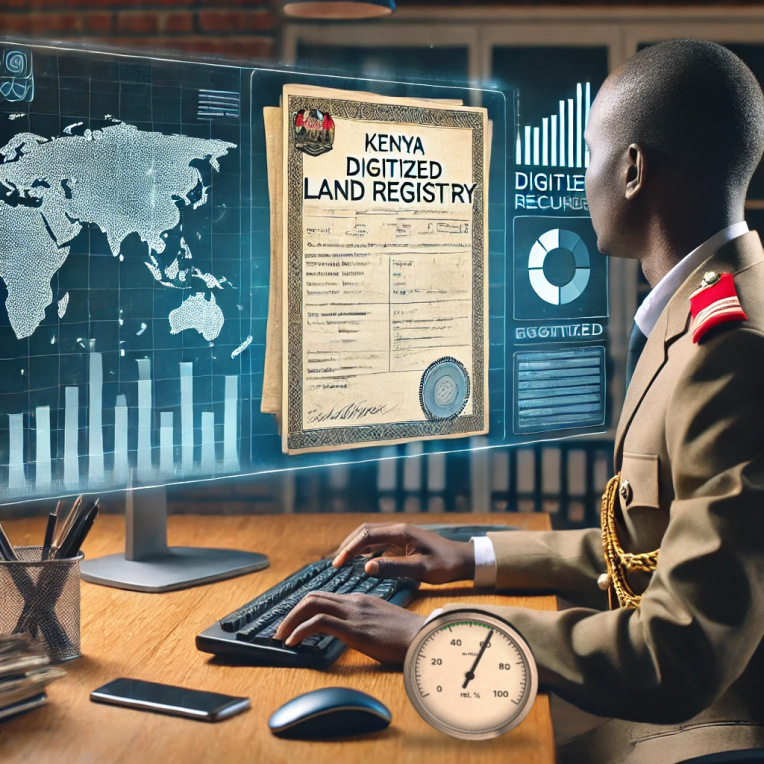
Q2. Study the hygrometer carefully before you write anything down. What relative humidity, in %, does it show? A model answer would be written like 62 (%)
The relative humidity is 60 (%)
